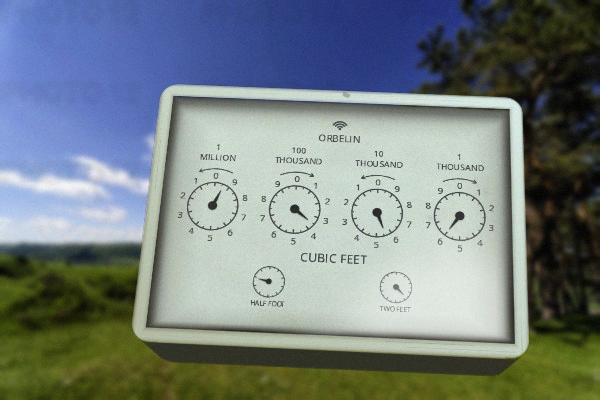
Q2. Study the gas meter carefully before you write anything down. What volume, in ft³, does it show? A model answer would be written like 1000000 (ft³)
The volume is 935600 (ft³)
